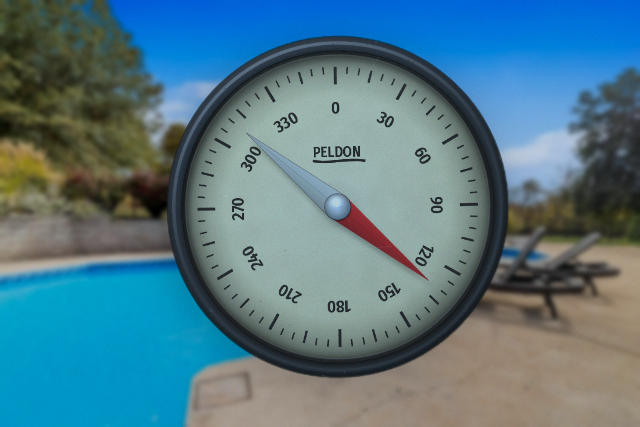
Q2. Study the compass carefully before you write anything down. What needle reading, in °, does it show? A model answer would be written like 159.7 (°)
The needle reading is 130 (°)
